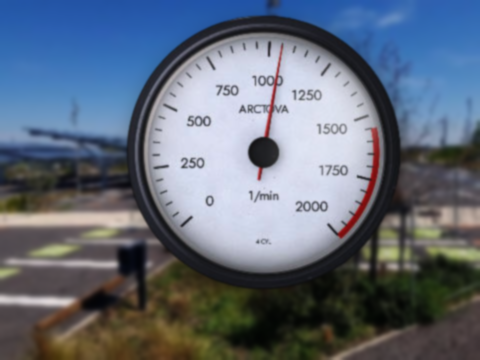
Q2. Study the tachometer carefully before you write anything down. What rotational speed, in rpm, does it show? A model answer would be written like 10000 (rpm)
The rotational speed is 1050 (rpm)
